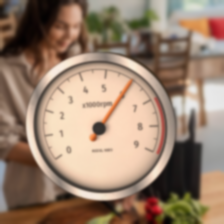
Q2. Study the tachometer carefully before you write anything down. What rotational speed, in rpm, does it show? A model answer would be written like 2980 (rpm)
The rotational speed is 6000 (rpm)
